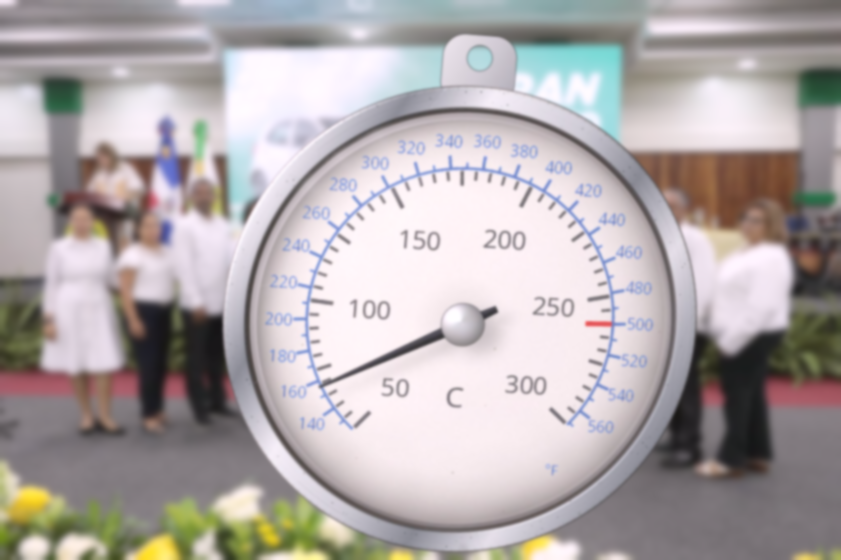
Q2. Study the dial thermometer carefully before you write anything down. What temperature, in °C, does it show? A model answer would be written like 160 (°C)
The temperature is 70 (°C)
